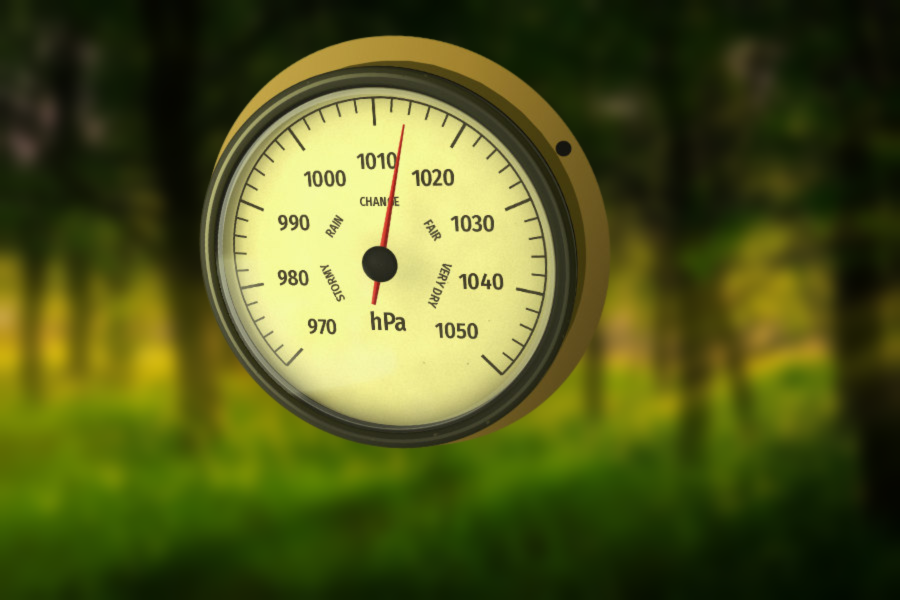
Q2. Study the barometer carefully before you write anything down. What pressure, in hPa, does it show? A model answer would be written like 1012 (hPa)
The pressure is 1014 (hPa)
